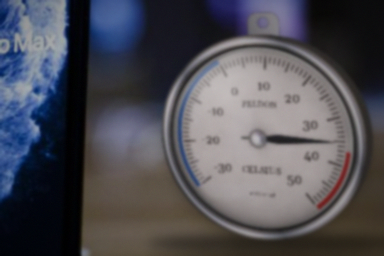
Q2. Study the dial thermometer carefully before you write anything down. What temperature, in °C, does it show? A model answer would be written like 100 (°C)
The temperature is 35 (°C)
